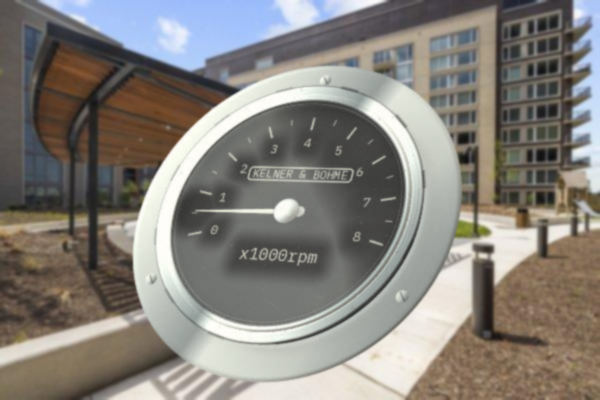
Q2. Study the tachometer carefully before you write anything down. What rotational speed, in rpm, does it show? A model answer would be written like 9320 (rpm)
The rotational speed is 500 (rpm)
